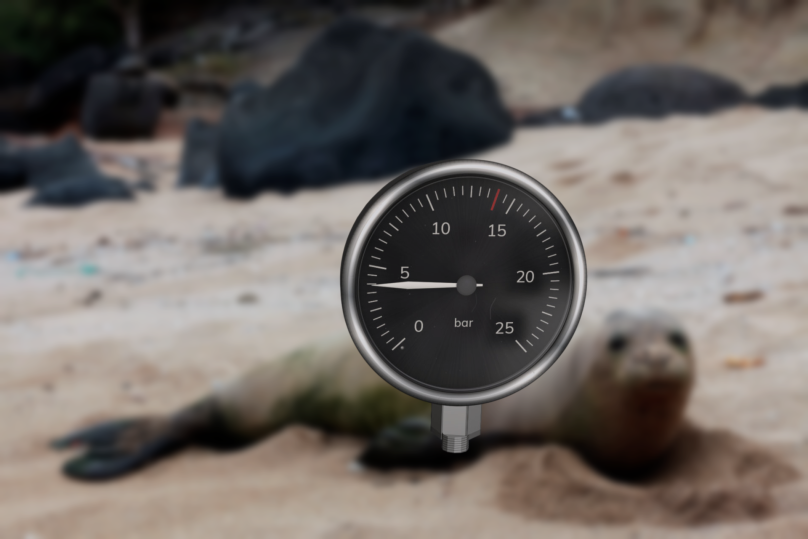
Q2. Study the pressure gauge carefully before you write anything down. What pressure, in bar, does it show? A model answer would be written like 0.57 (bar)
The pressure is 4 (bar)
